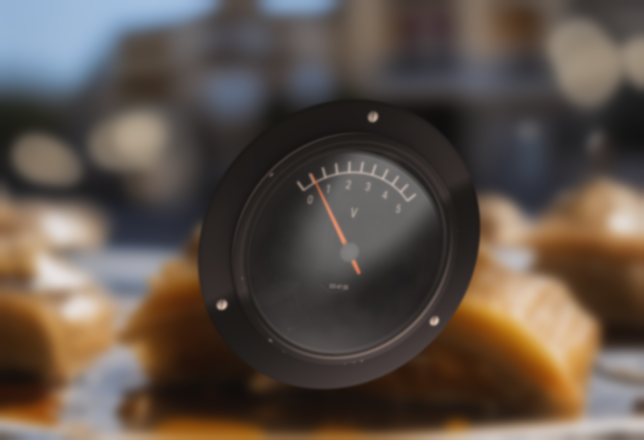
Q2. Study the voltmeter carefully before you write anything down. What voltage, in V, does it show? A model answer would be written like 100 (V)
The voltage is 0.5 (V)
